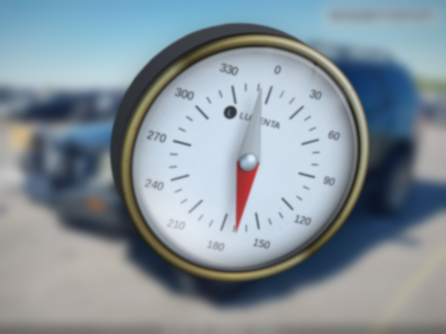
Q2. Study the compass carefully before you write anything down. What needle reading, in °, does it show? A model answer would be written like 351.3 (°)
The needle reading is 170 (°)
